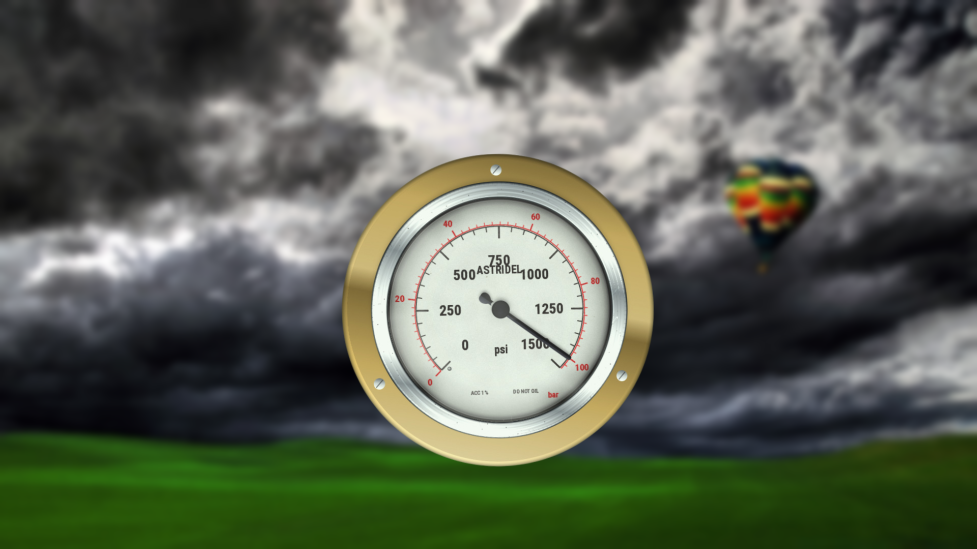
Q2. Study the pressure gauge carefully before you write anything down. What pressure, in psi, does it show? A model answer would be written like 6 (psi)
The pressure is 1450 (psi)
